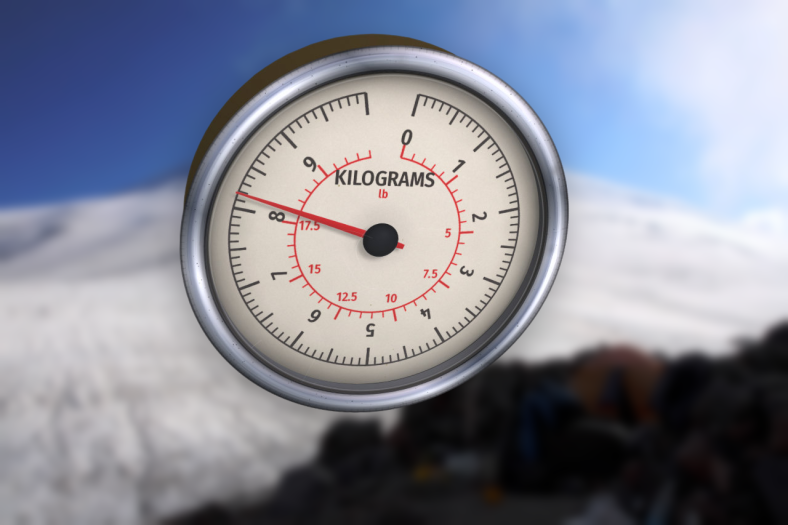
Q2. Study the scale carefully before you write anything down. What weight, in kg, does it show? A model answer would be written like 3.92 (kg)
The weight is 8.2 (kg)
